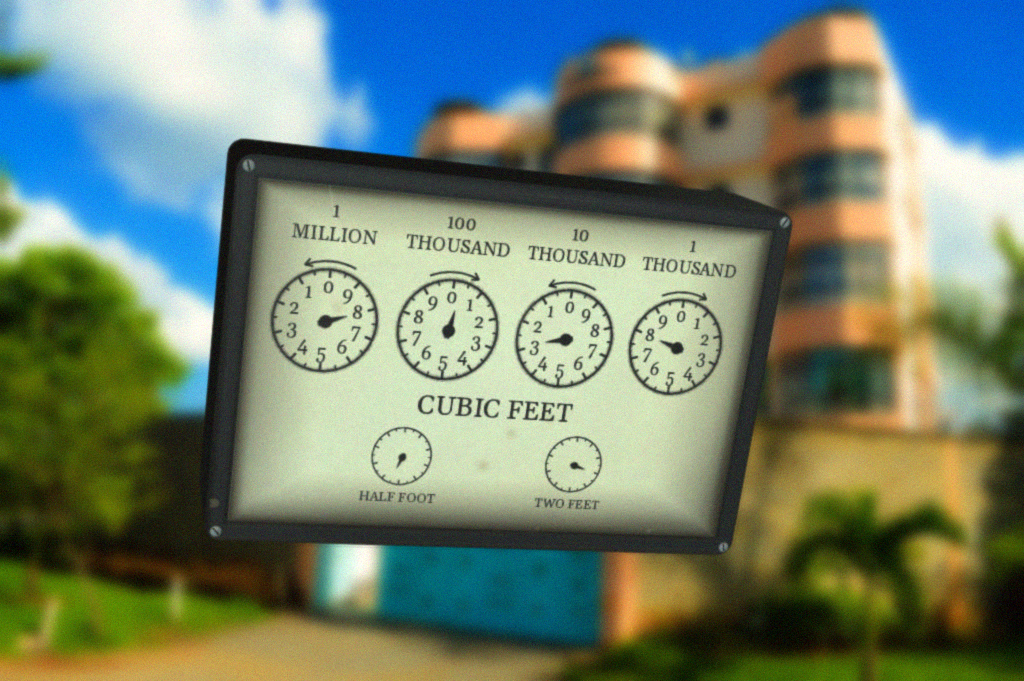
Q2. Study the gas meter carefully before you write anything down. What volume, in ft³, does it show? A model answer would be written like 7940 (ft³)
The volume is 802800 (ft³)
